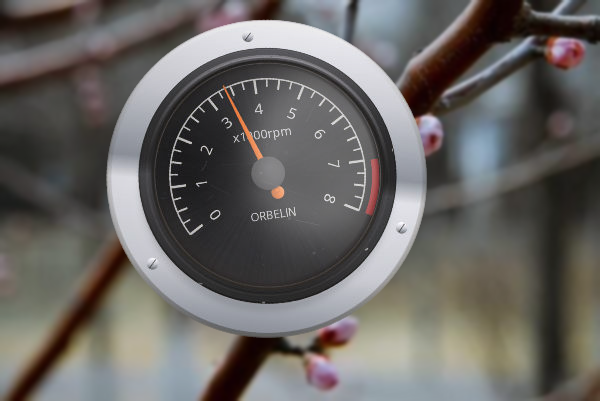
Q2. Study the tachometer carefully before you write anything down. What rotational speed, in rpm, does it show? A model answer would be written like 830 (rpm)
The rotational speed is 3375 (rpm)
